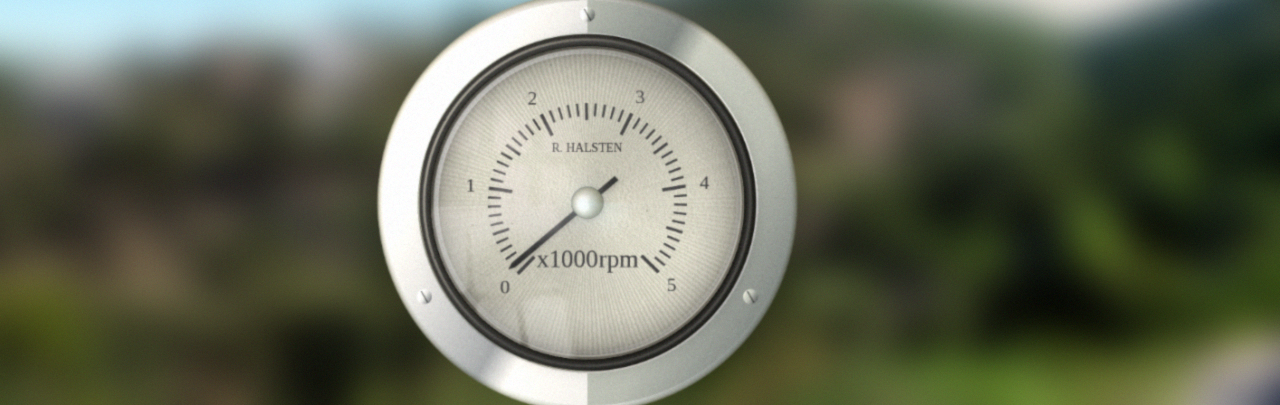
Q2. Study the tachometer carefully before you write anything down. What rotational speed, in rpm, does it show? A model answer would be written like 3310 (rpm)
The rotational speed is 100 (rpm)
